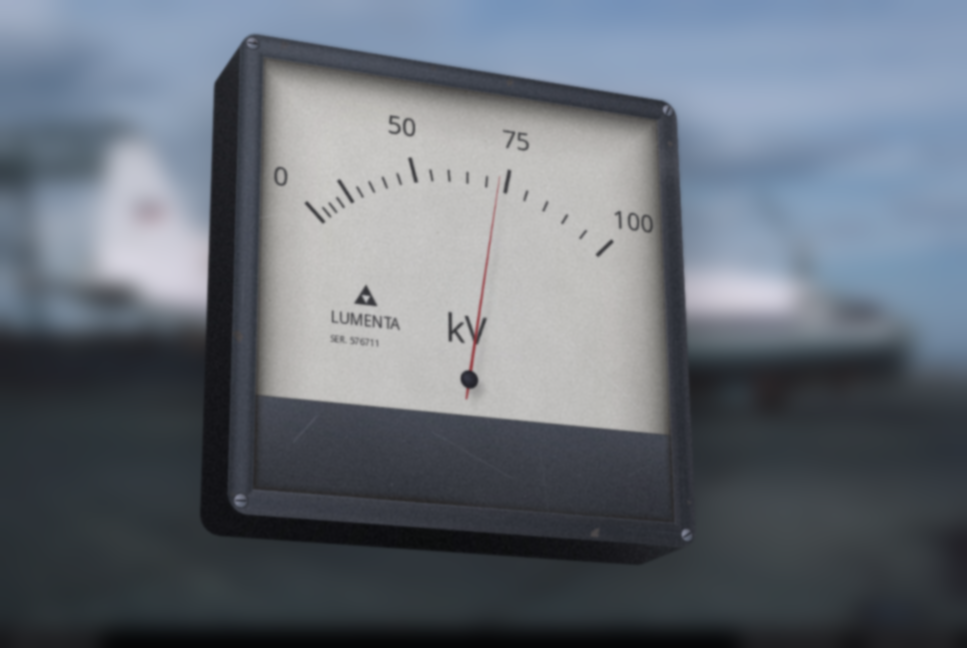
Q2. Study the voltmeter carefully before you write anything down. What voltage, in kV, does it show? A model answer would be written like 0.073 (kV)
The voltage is 72.5 (kV)
